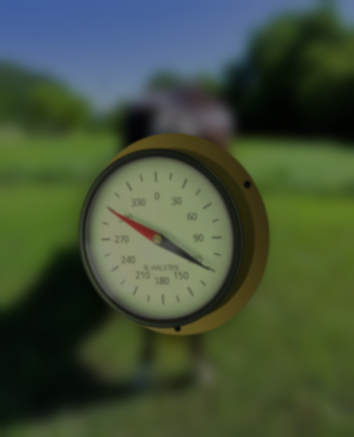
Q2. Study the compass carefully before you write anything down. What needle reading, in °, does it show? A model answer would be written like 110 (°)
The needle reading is 300 (°)
